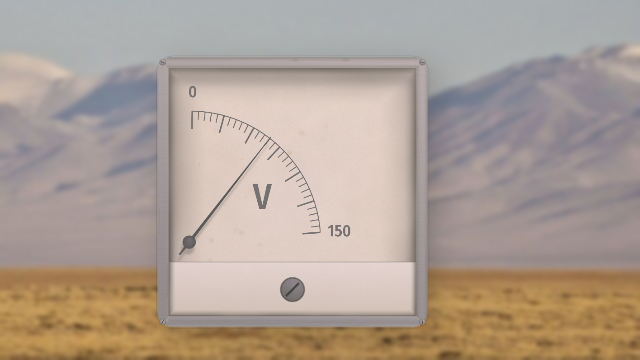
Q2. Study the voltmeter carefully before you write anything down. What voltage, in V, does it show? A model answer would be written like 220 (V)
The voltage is 65 (V)
